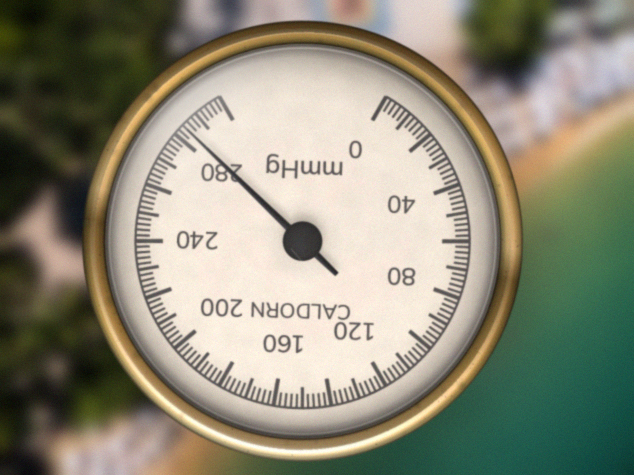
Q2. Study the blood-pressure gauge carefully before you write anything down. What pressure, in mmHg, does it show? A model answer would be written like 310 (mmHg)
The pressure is 284 (mmHg)
